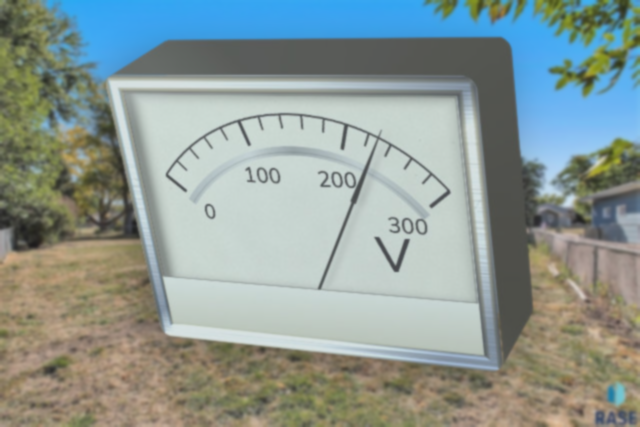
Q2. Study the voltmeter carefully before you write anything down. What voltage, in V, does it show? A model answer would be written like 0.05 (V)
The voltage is 230 (V)
